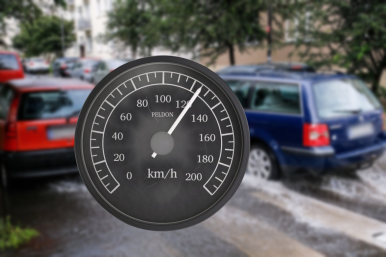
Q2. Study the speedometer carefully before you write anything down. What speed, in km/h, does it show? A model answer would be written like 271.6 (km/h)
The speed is 125 (km/h)
